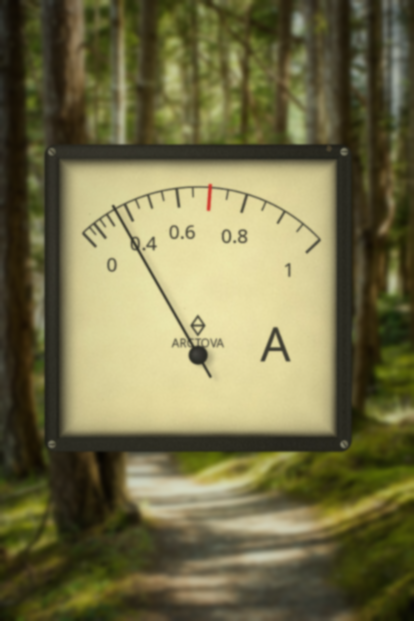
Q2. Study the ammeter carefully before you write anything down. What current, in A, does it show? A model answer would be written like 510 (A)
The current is 0.35 (A)
